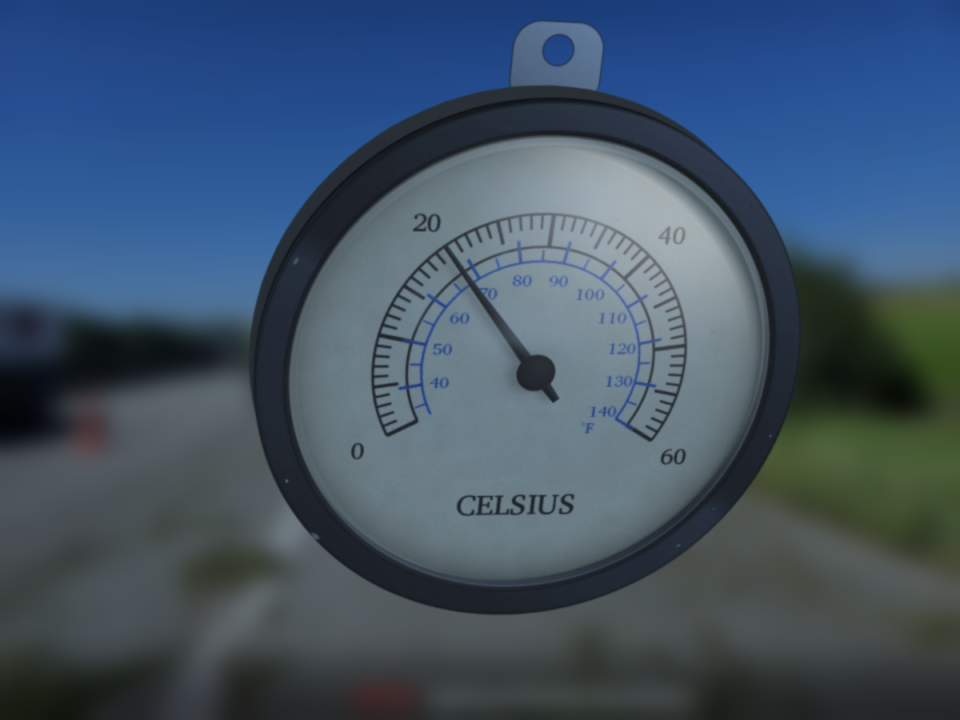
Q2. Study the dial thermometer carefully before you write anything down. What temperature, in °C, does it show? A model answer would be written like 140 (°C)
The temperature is 20 (°C)
